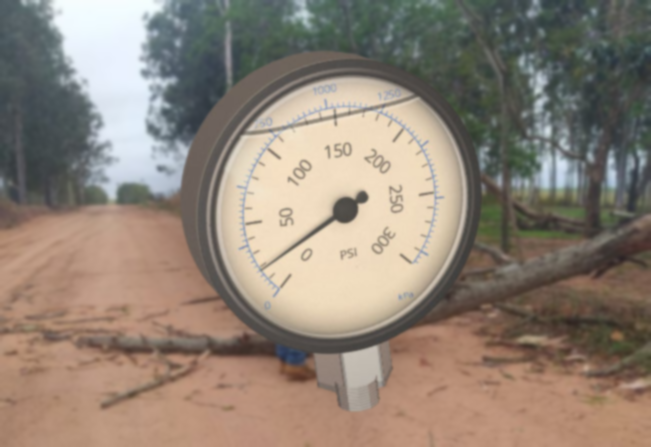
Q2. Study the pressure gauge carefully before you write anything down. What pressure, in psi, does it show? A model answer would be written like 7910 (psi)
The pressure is 20 (psi)
